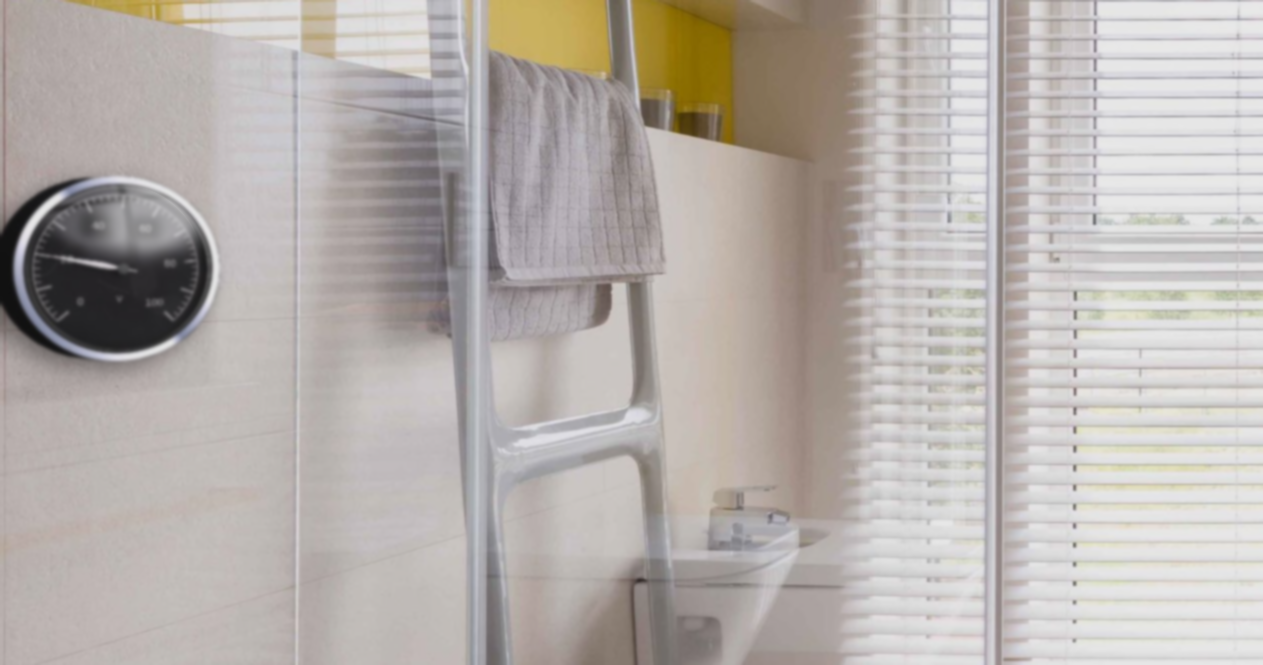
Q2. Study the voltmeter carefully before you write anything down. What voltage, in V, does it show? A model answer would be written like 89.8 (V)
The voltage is 20 (V)
